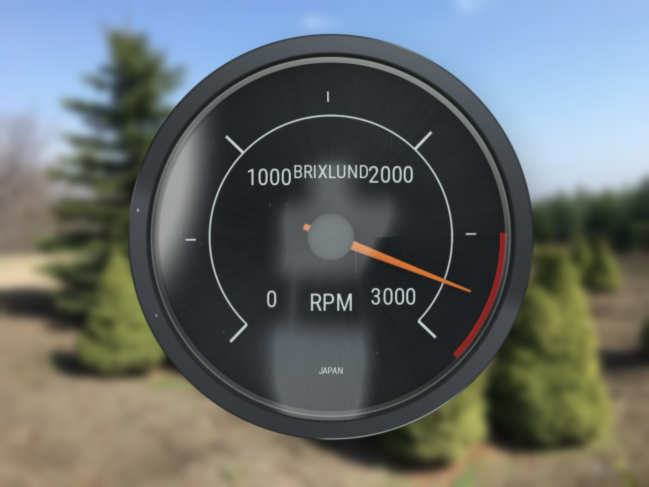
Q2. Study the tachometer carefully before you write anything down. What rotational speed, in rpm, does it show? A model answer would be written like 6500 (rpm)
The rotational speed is 2750 (rpm)
